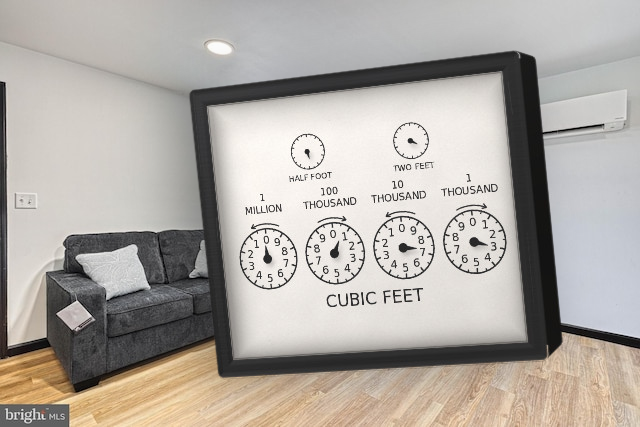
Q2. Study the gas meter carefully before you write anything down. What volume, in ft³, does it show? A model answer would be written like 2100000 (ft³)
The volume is 7300 (ft³)
